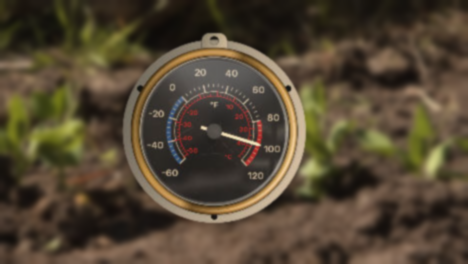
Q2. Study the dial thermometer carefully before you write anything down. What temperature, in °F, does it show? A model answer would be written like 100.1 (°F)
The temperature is 100 (°F)
